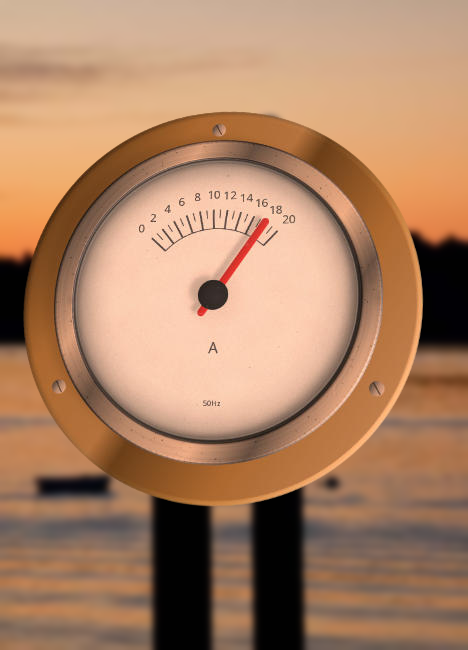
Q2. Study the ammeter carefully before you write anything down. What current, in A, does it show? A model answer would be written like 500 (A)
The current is 18 (A)
